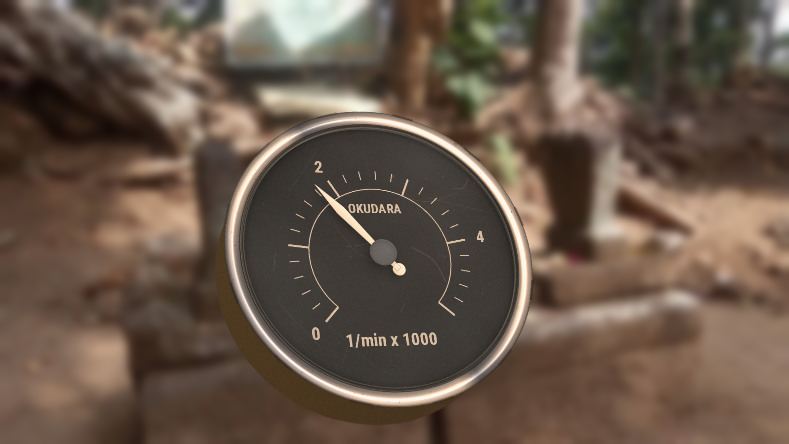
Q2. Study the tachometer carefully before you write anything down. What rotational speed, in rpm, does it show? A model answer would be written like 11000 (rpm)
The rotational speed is 1800 (rpm)
